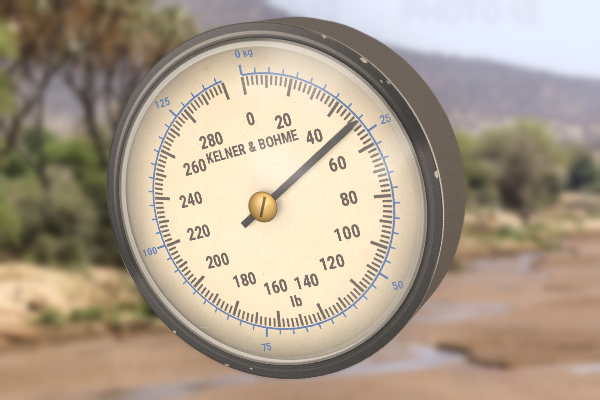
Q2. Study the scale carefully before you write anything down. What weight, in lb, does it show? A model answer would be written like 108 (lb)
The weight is 50 (lb)
